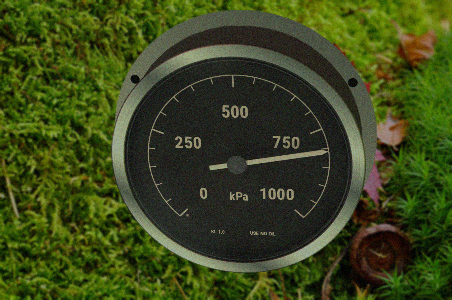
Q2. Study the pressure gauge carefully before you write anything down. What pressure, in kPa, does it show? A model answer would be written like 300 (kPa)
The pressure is 800 (kPa)
